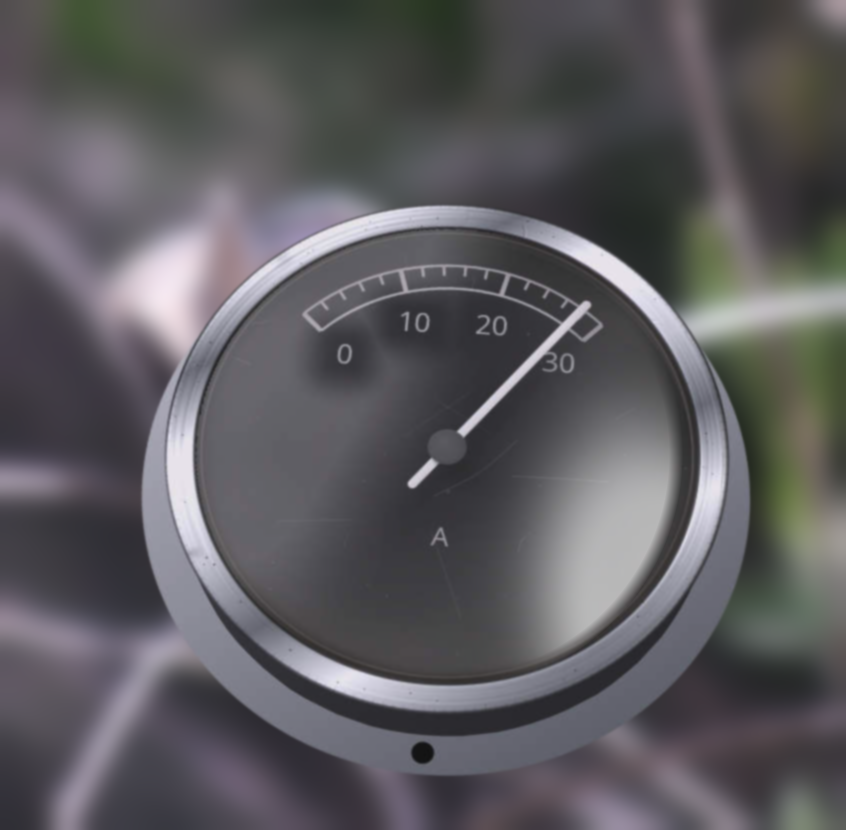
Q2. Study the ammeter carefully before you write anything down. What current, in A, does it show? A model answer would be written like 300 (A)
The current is 28 (A)
